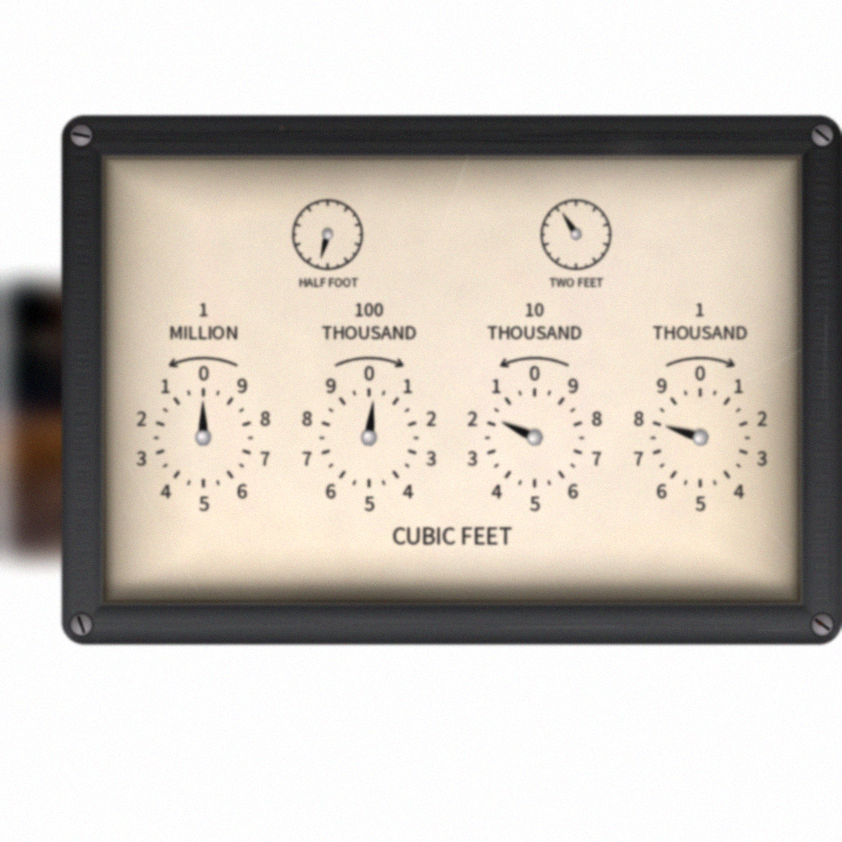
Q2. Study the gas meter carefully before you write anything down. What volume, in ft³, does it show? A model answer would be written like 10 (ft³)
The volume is 1800 (ft³)
